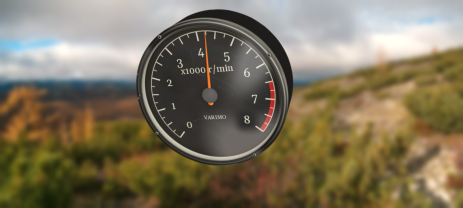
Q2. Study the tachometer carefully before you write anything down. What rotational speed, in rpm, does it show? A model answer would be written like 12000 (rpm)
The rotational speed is 4250 (rpm)
